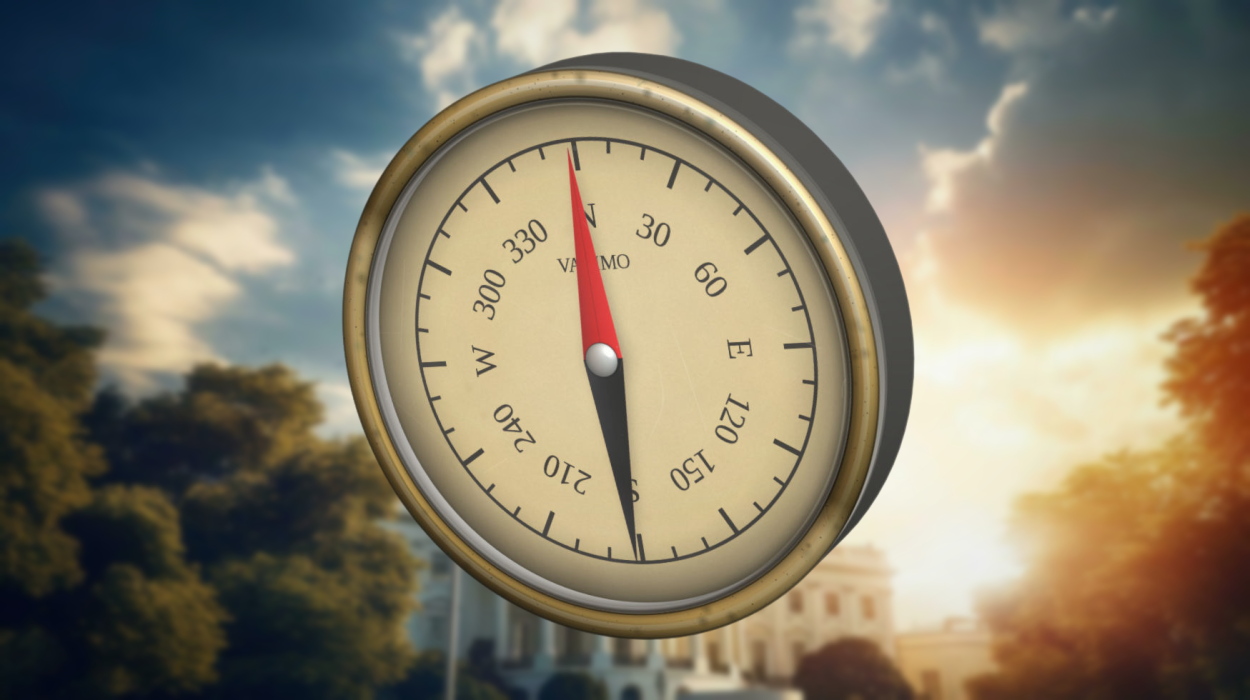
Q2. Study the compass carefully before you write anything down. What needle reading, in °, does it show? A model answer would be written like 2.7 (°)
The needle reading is 0 (°)
